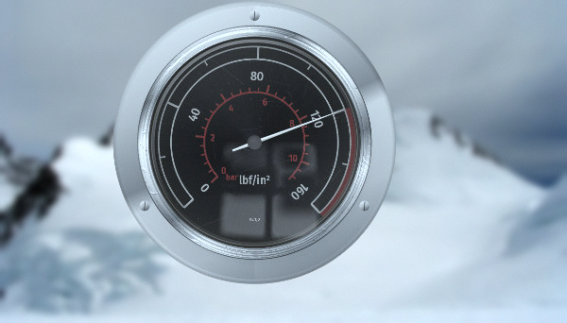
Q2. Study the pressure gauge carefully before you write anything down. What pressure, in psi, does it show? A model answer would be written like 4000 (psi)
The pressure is 120 (psi)
